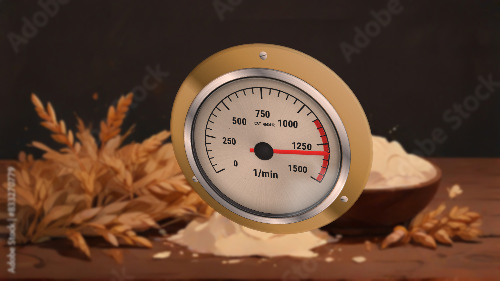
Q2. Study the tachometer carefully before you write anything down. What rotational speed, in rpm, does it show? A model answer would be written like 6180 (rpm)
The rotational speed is 1300 (rpm)
